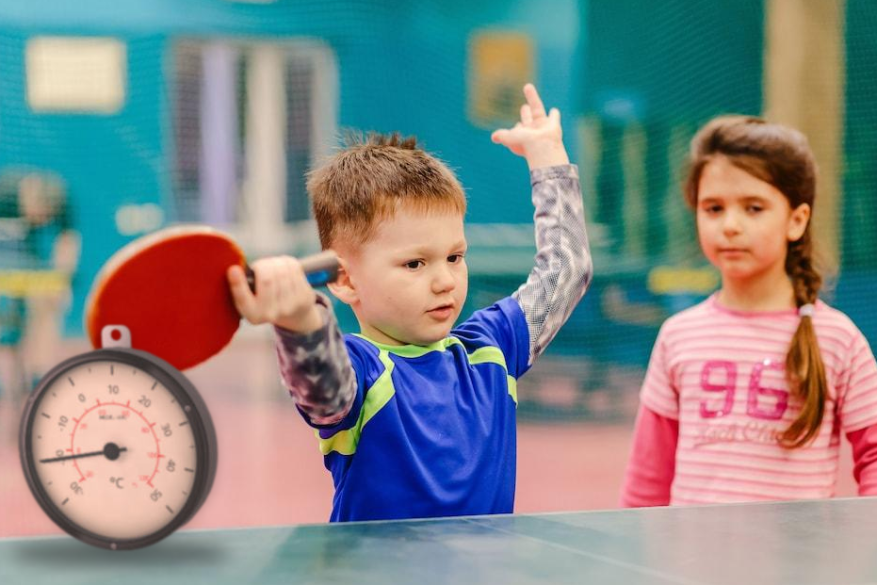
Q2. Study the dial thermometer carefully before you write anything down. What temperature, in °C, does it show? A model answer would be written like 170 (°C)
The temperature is -20 (°C)
